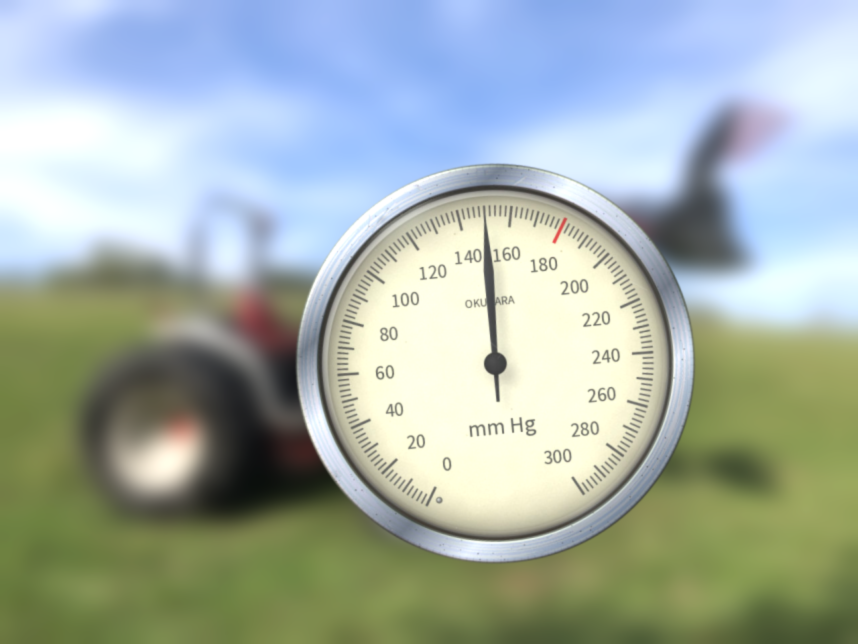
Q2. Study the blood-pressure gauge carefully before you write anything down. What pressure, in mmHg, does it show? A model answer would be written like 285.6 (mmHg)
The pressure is 150 (mmHg)
